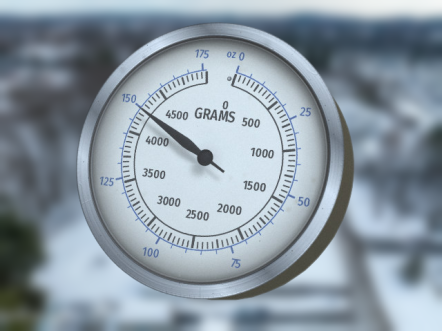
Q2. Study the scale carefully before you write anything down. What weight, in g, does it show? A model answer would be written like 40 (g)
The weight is 4250 (g)
